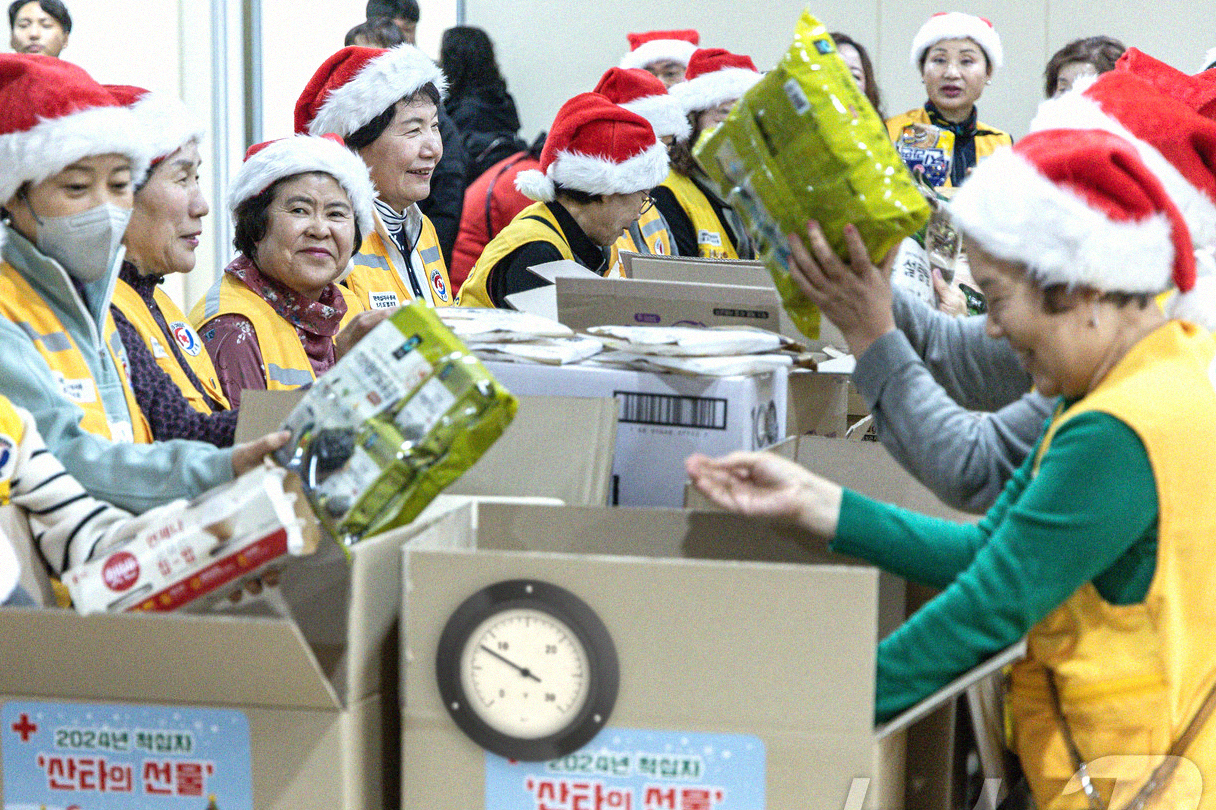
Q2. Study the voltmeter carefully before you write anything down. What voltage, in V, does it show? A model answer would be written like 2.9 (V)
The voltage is 8 (V)
